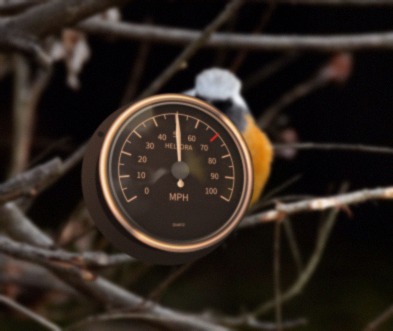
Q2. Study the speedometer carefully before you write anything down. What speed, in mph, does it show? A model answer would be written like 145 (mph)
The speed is 50 (mph)
